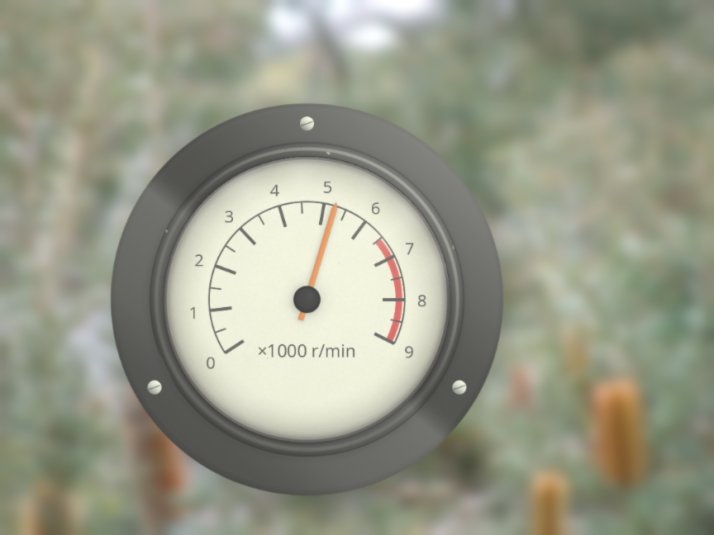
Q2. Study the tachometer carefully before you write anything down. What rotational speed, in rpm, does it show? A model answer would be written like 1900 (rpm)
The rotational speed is 5250 (rpm)
